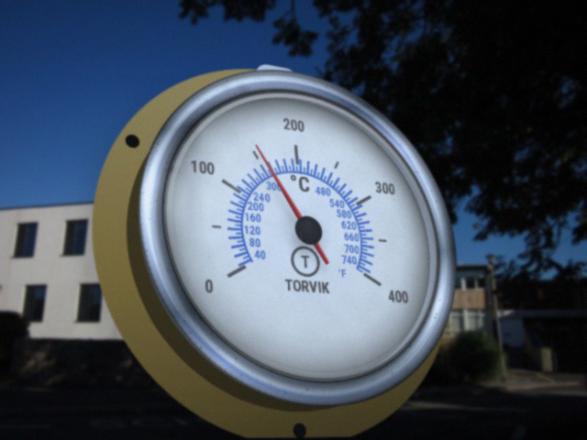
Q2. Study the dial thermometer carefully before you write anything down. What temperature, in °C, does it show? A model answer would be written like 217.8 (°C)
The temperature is 150 (°C)
